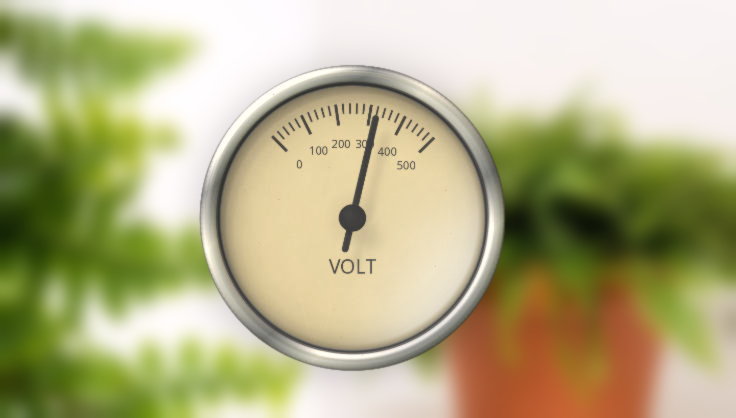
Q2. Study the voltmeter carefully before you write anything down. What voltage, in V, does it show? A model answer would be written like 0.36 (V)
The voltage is 320 (V)
